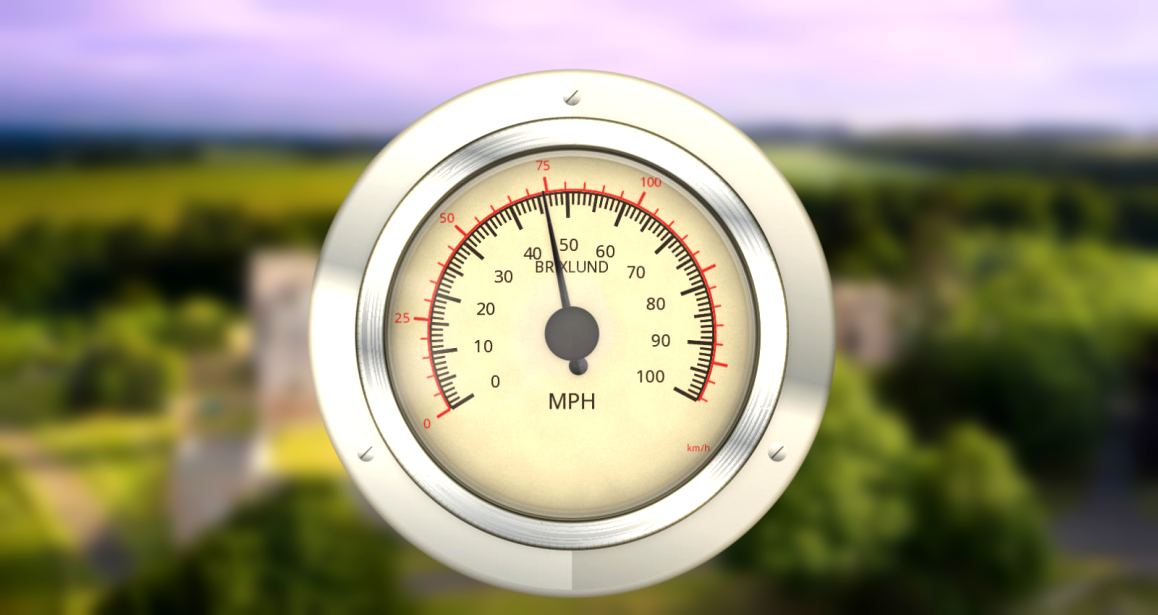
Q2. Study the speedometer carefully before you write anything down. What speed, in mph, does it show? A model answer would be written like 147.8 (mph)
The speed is 46 (mph)
